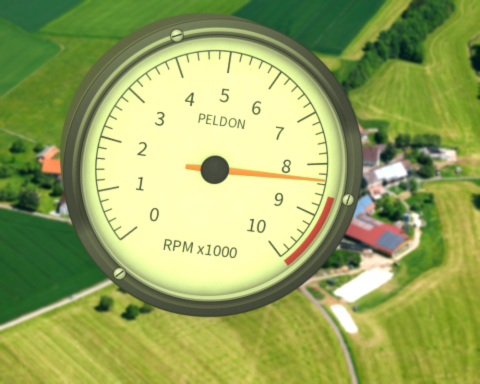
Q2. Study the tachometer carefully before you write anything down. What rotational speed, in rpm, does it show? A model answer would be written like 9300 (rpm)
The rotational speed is 8300 (rpm)
